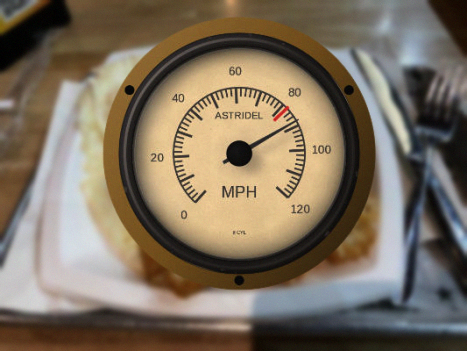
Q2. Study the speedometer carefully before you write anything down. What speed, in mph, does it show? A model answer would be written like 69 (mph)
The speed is 88 (mph)
